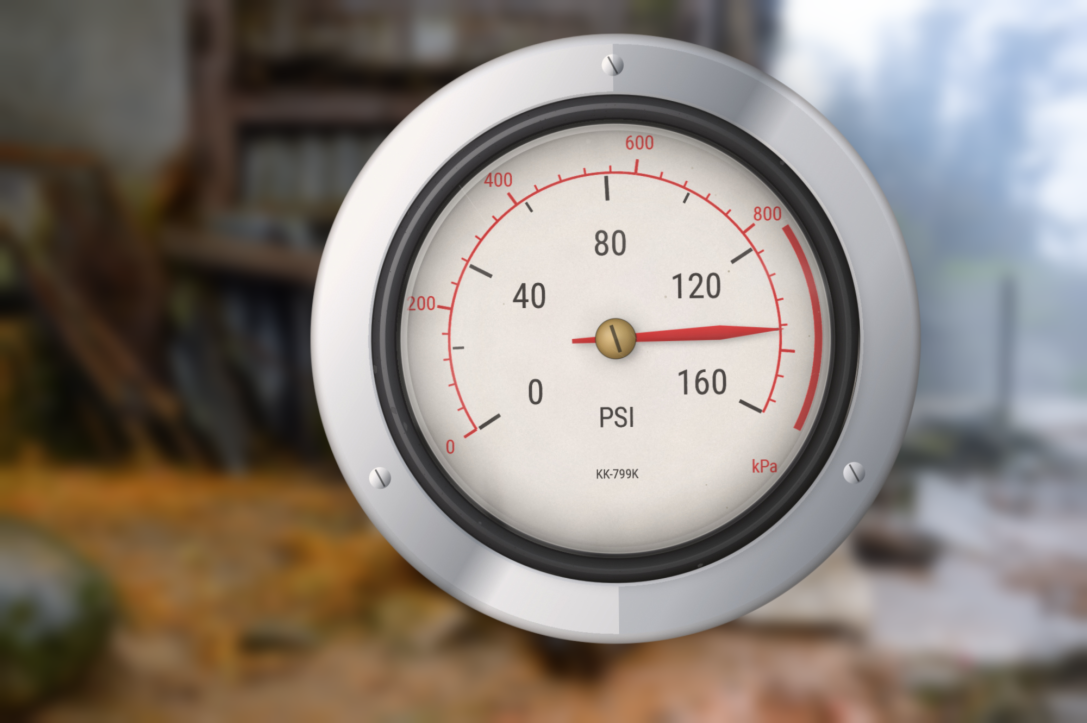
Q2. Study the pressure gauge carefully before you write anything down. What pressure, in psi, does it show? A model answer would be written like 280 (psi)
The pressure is 140 (psi)
